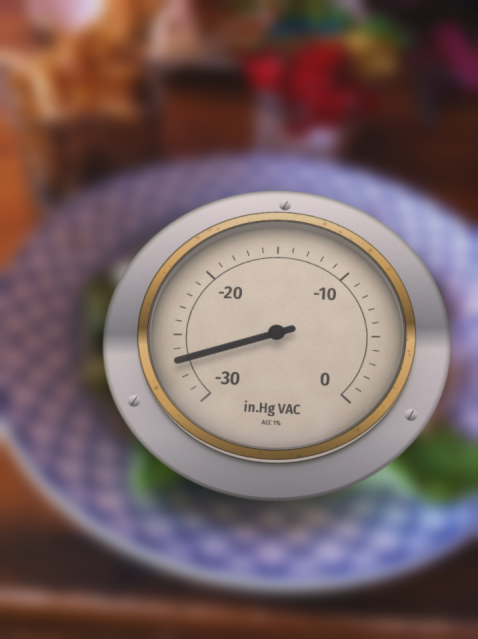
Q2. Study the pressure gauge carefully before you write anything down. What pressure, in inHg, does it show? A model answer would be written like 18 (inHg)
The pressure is -27 (inHg)
